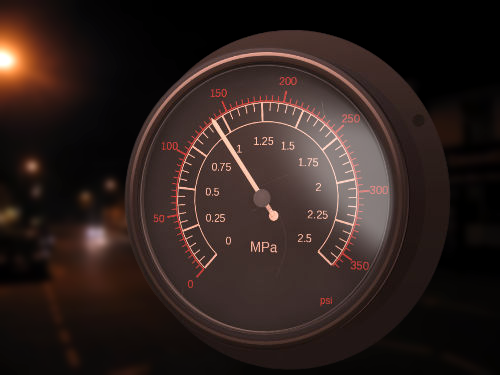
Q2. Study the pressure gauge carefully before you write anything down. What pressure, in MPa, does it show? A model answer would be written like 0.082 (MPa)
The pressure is 0.95 (MPa)
